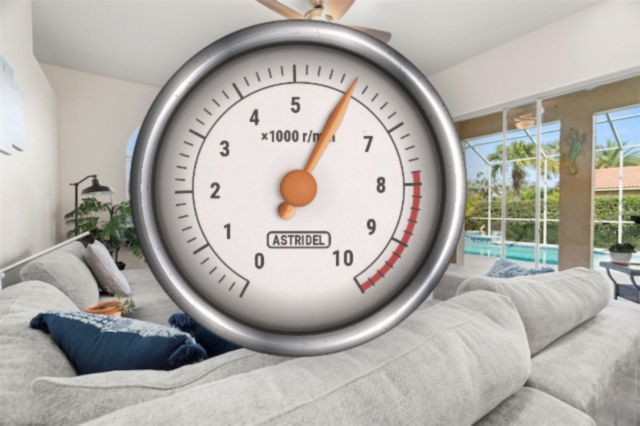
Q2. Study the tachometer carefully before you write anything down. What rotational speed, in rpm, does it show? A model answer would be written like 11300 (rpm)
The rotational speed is 6000 (rpm)
